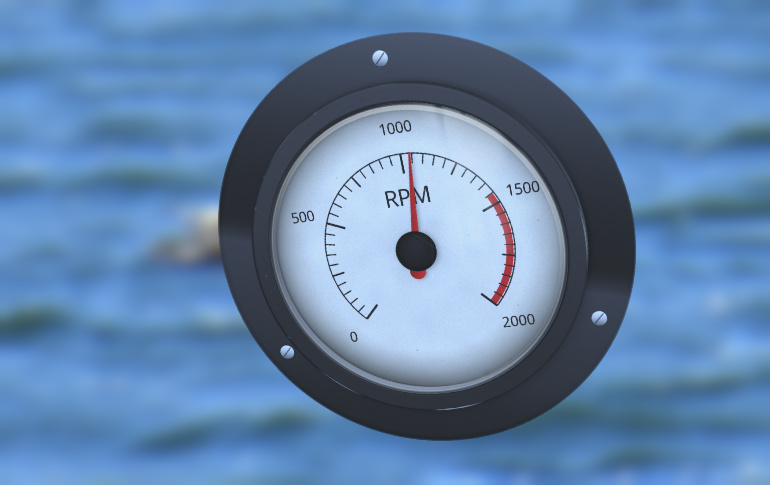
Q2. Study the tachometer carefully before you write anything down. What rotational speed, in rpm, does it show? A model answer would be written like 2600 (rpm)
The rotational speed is 1050 (rpm)
